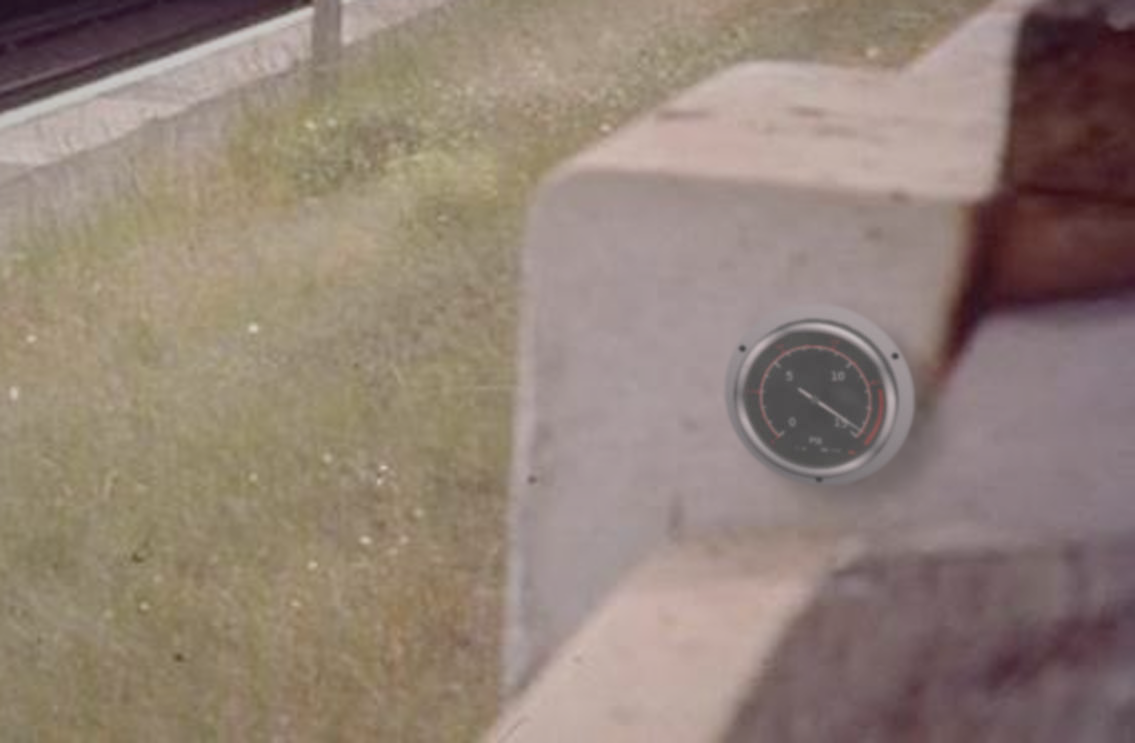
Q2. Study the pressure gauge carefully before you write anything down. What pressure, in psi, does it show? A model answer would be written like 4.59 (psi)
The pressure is 14.5 (psi)
